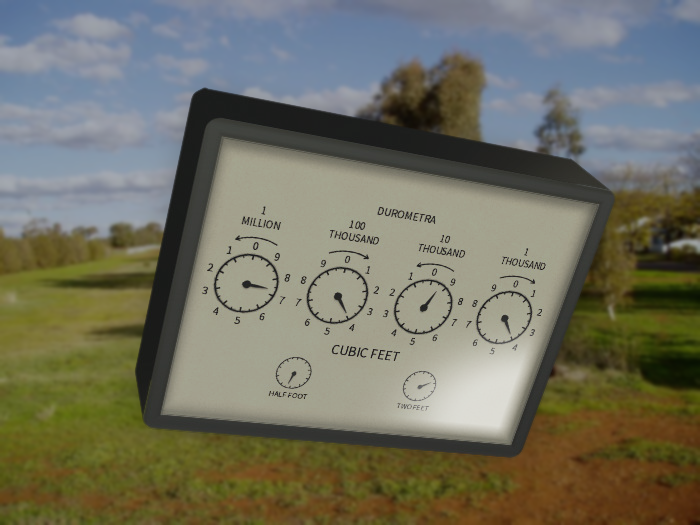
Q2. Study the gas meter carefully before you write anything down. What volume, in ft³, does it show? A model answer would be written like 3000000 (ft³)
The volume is 739400 (ft³)
